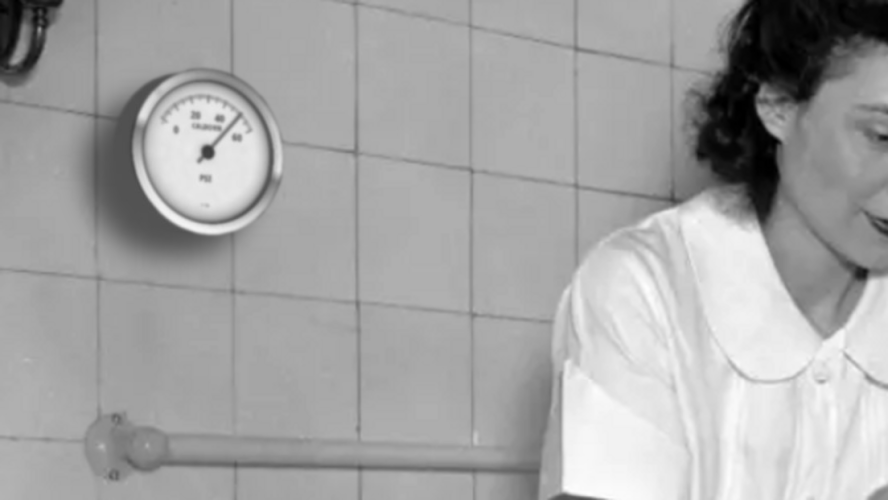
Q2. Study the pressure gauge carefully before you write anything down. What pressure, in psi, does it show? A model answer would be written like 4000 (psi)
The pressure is 50 (psi)
